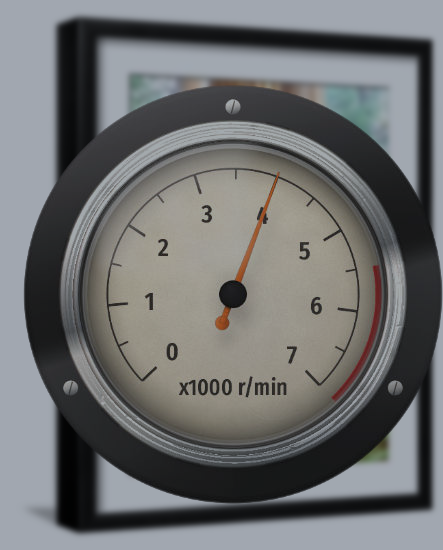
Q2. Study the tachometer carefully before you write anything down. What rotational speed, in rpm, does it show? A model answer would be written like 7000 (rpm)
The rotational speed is 4000 (rpm)
